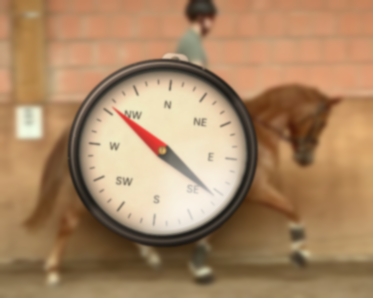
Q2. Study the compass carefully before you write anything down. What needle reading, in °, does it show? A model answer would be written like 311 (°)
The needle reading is 305 (°)
